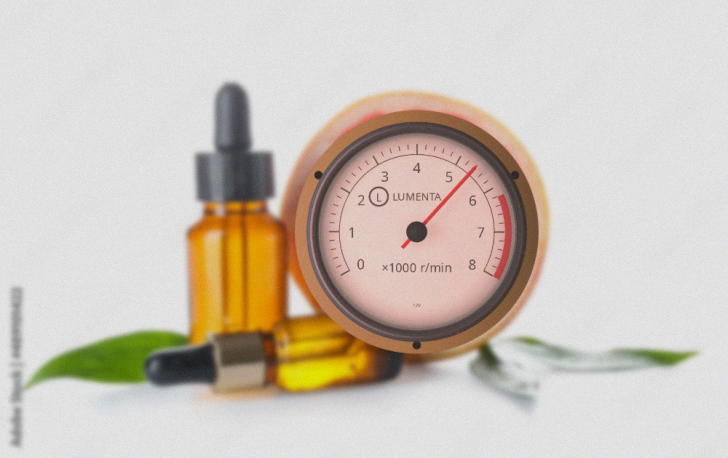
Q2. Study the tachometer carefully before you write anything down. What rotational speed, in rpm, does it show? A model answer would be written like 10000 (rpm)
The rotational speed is 5400 (rpm)
